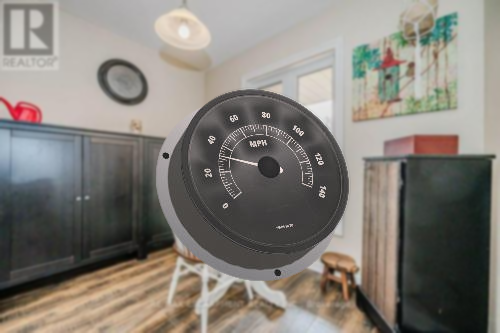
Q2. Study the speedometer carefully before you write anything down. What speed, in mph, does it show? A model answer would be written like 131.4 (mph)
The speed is 30 (mph)
